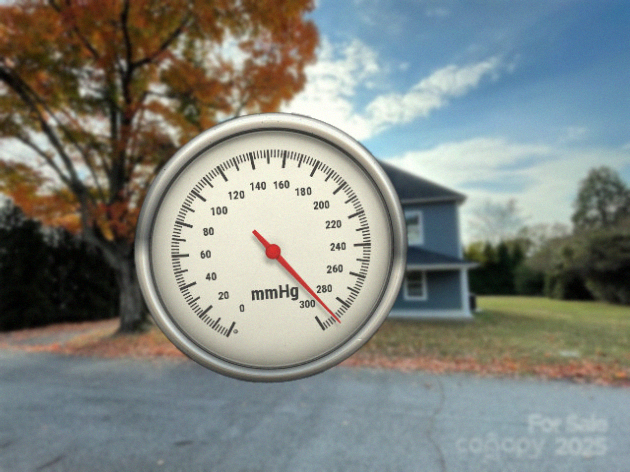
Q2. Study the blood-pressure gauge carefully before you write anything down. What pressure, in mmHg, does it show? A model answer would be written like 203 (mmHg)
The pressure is 290 (mmHg)
